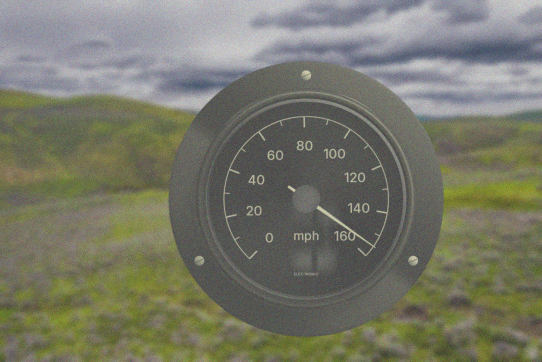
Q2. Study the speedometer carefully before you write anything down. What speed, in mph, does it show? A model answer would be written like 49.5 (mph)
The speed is 155 (mph)
